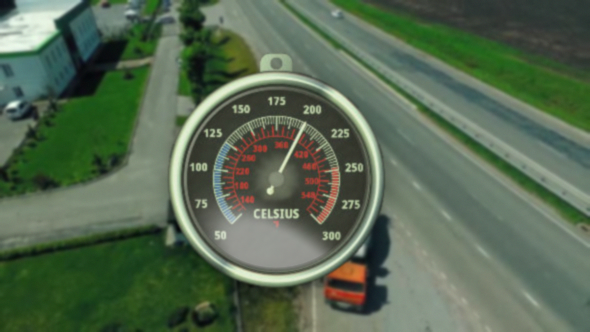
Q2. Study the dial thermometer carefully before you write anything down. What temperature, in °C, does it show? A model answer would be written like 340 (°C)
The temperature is 200 (°C)
